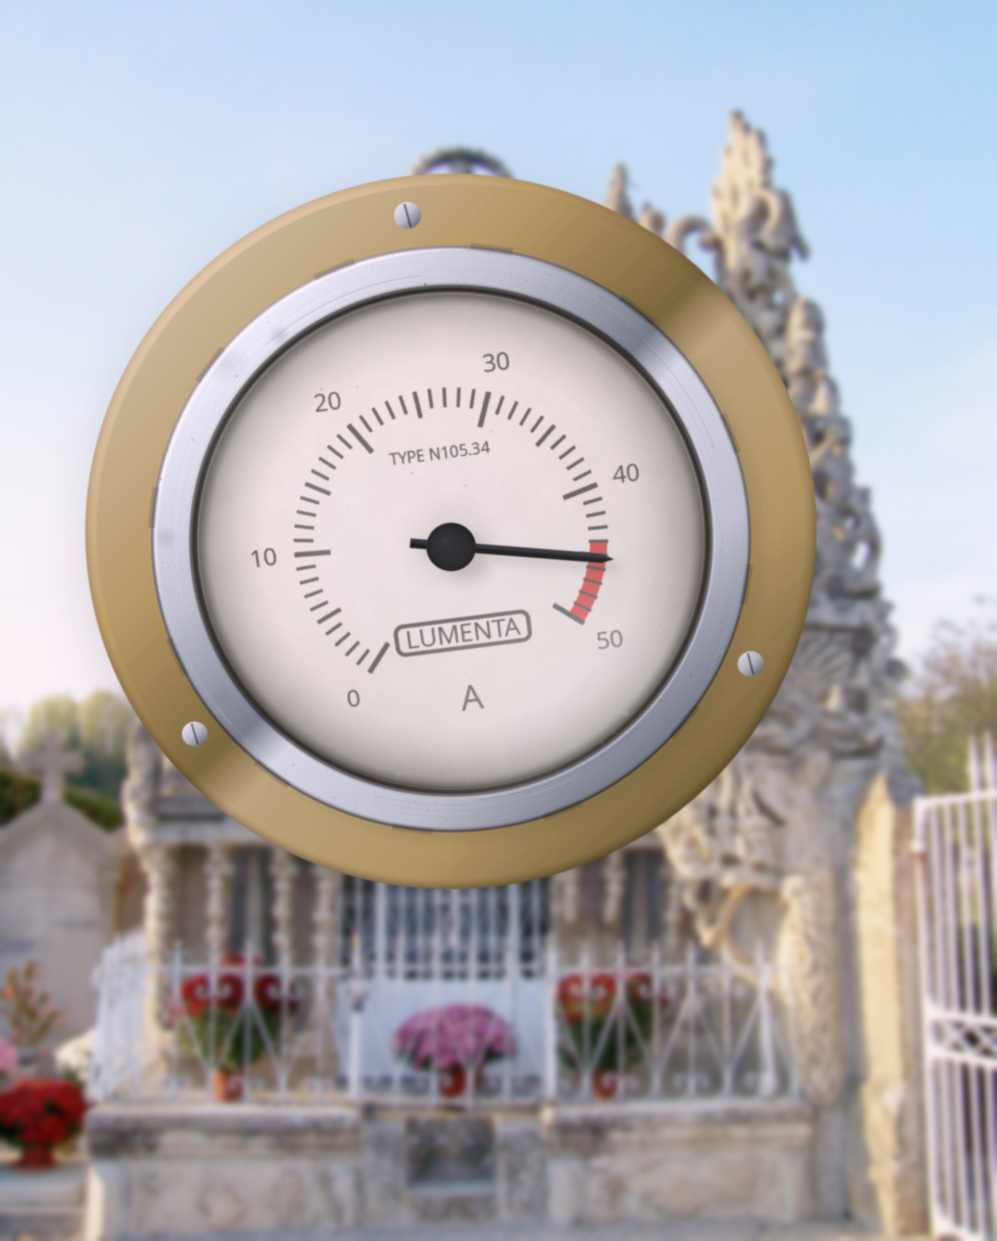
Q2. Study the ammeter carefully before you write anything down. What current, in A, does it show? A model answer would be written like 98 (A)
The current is 45 (A)
